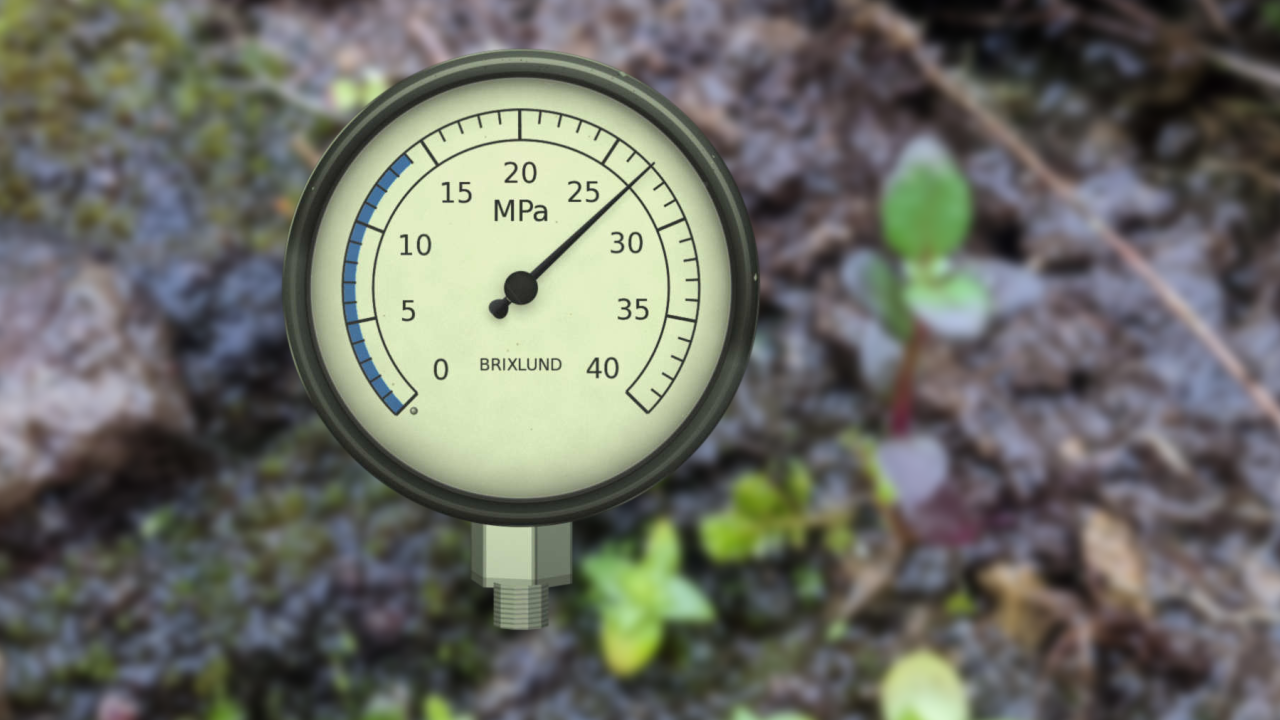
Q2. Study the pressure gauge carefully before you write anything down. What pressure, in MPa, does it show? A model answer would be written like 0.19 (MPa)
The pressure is 27 (MPa)
